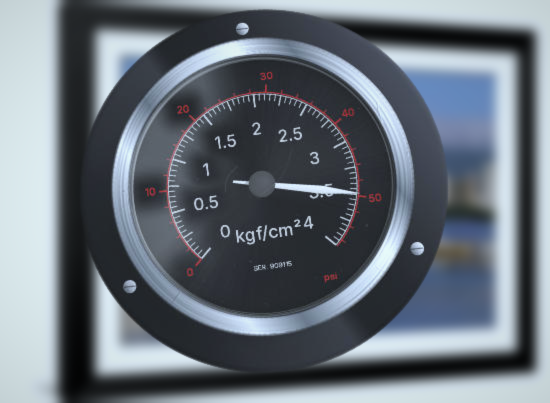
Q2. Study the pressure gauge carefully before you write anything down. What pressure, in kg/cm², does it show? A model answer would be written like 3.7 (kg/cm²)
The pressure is 3.5 (kg/cm²)
